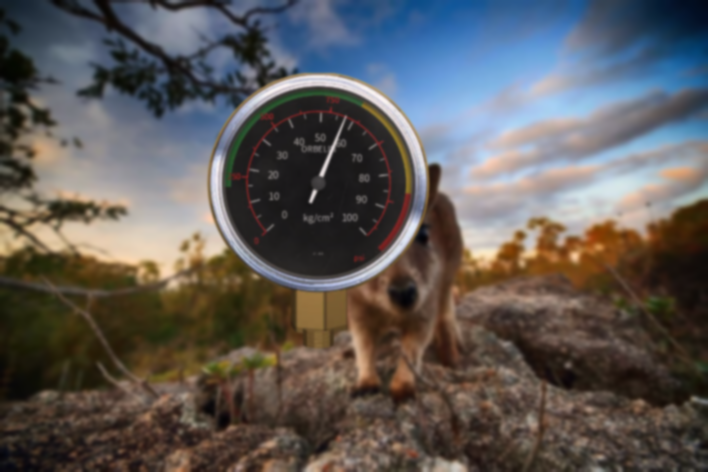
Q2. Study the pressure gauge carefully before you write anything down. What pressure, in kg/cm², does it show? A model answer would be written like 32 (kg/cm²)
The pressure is 57.5 (kg/cm²)
